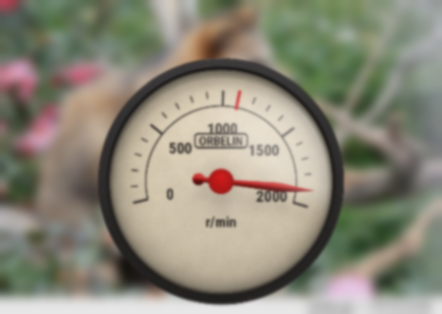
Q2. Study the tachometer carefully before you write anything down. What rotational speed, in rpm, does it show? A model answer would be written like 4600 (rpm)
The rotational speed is 1900 (rpm)
